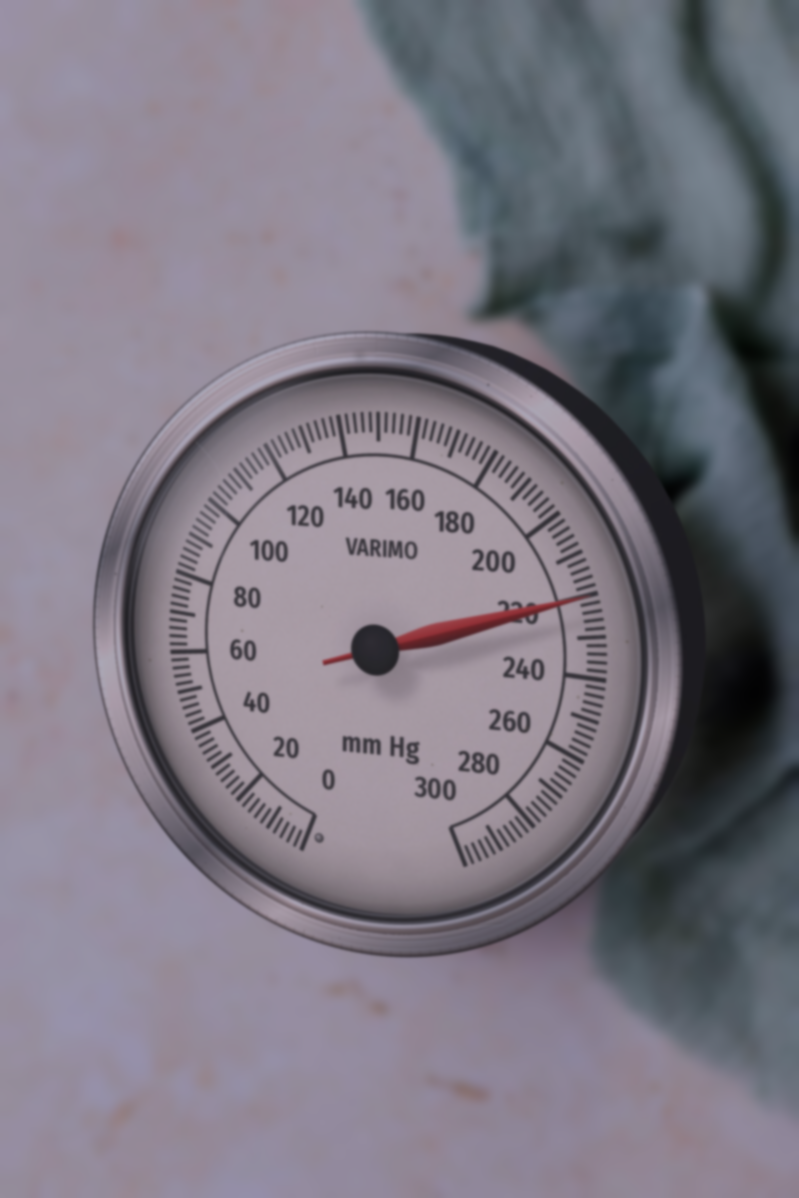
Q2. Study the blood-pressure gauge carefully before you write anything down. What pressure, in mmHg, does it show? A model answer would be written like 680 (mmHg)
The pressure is 220 (mmHg)
